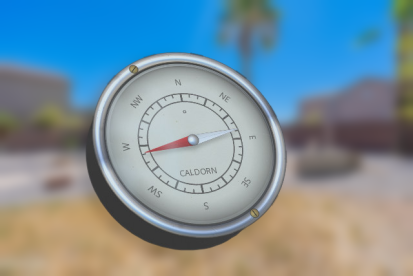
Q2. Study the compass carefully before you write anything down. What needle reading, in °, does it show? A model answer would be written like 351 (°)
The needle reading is 260 (°)
